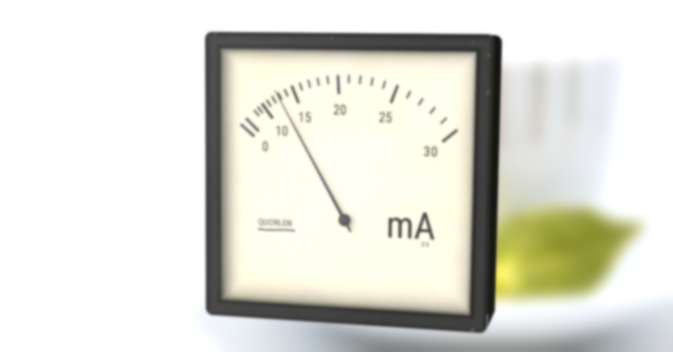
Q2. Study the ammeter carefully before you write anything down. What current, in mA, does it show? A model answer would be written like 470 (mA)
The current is 13 (mA)
